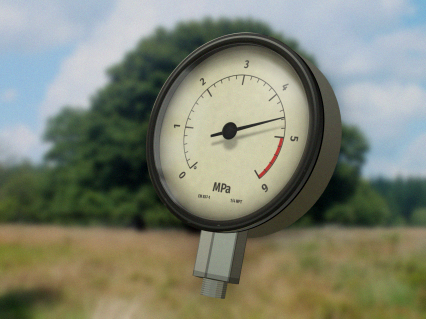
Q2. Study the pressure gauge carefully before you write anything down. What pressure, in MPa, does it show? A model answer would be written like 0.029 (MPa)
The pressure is 4.6 (MPa)
